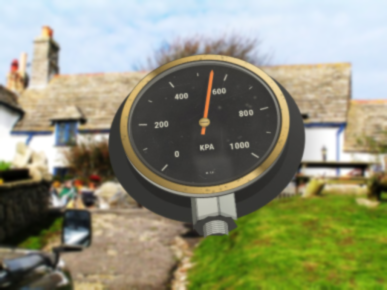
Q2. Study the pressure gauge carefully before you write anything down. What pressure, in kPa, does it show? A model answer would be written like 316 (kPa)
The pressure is 550 (kPa)
